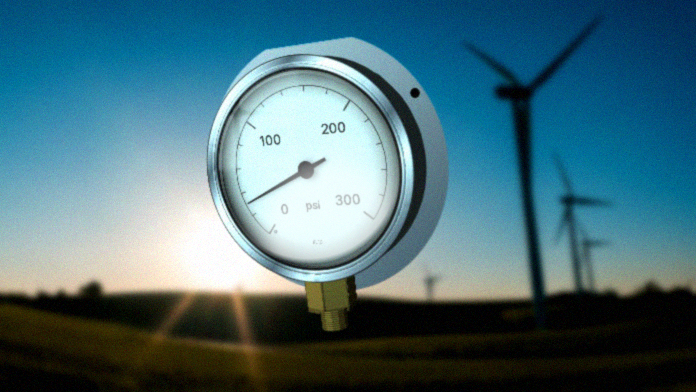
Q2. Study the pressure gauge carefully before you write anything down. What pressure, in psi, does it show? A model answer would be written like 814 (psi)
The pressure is 30 (psi)
